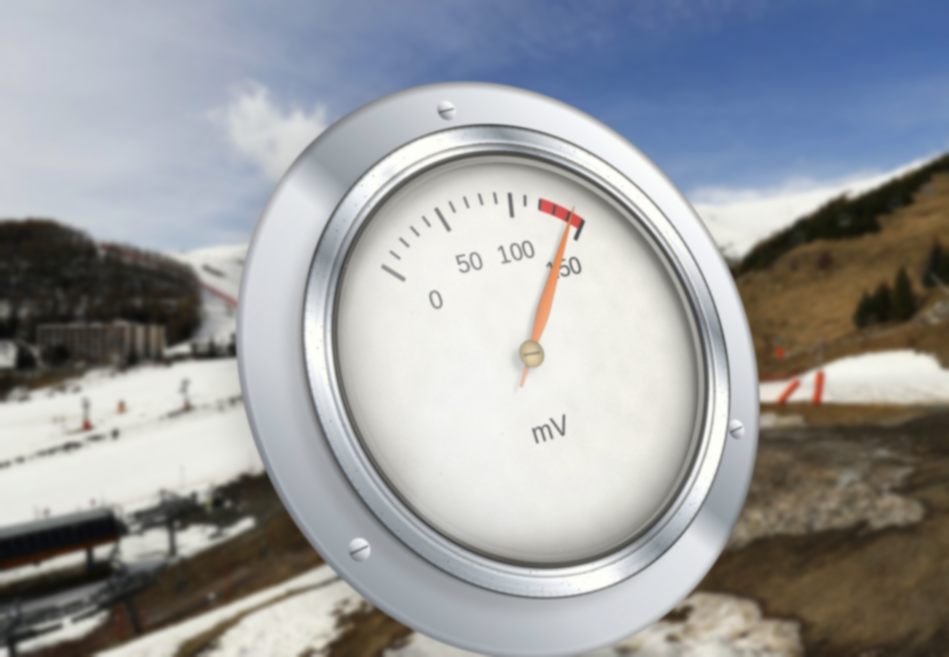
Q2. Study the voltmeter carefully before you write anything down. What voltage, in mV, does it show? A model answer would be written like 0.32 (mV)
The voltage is 140 (mV)
